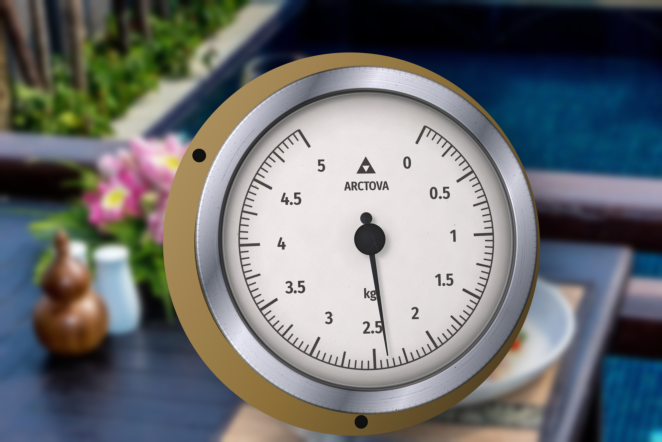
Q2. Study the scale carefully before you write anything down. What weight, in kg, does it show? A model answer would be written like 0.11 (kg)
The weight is 2.4 (kg)
